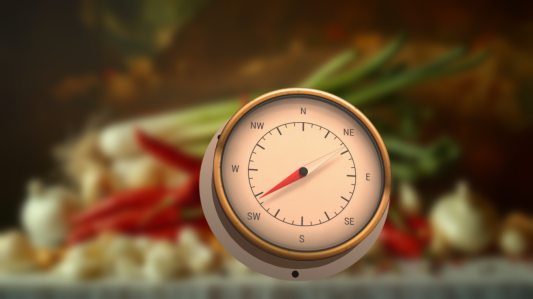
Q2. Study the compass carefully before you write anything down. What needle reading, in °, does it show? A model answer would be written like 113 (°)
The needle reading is 235 (°)
